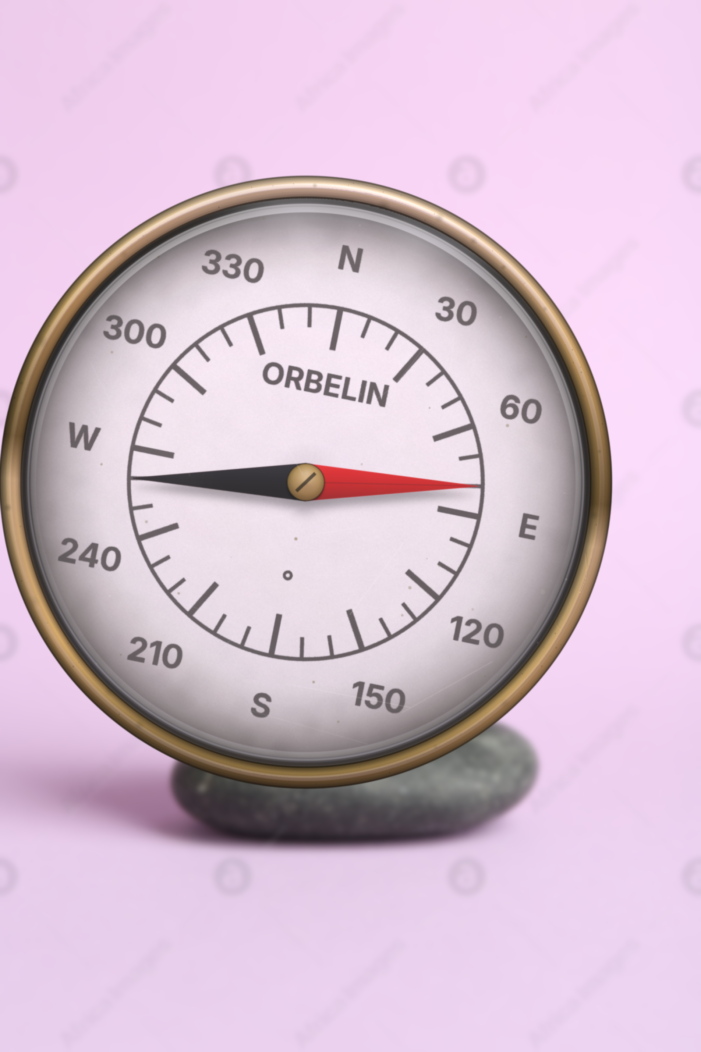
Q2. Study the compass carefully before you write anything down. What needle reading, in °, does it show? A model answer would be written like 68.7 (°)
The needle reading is 80 (°)
